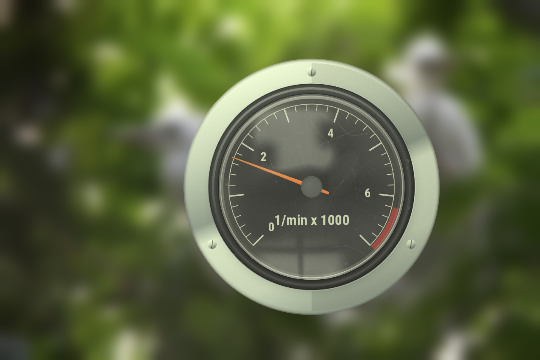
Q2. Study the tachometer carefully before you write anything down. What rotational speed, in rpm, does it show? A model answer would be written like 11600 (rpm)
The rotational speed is 1700 (rpm)
